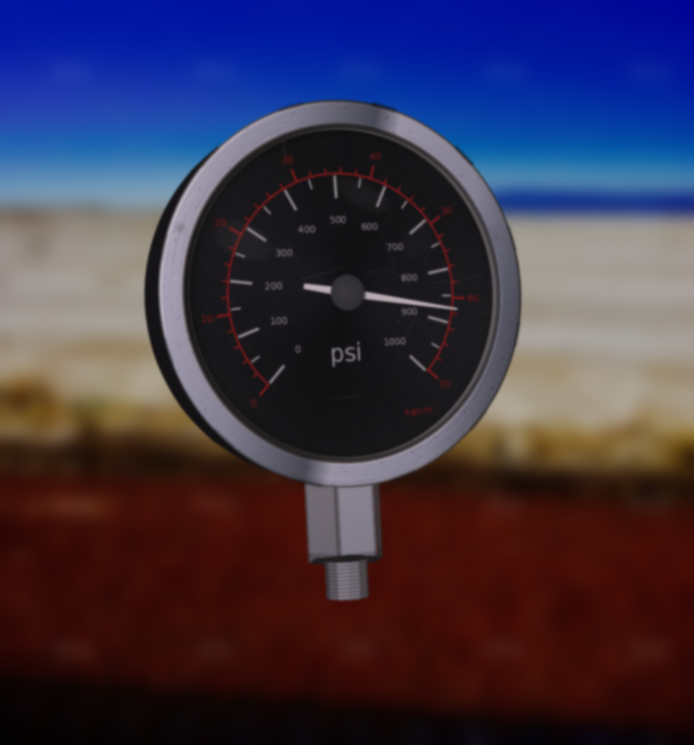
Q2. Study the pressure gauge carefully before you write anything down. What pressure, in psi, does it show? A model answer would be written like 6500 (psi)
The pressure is 875 (psi)
